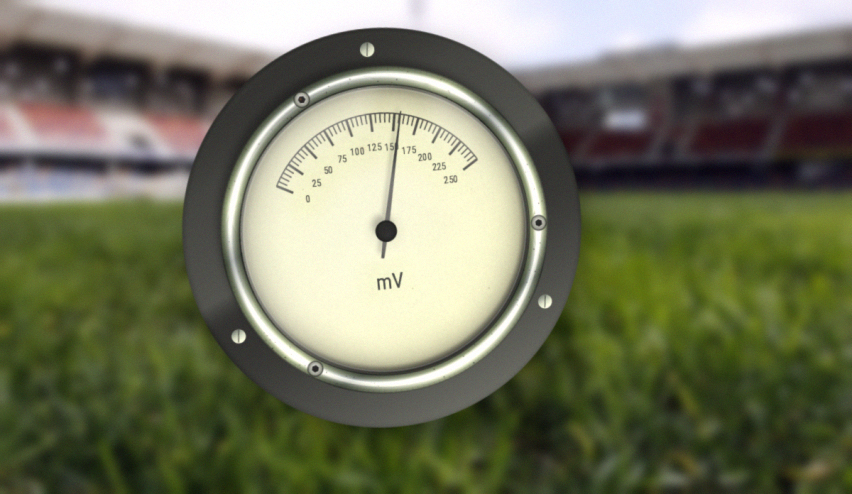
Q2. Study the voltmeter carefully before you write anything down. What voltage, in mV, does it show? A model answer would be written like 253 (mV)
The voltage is 155 (mV)
